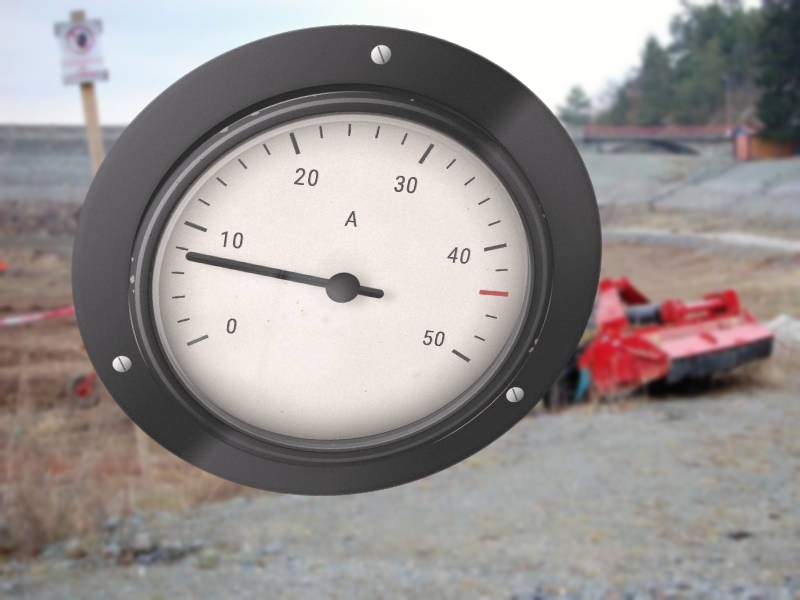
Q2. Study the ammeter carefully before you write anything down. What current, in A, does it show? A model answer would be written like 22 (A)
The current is 8 (A)
